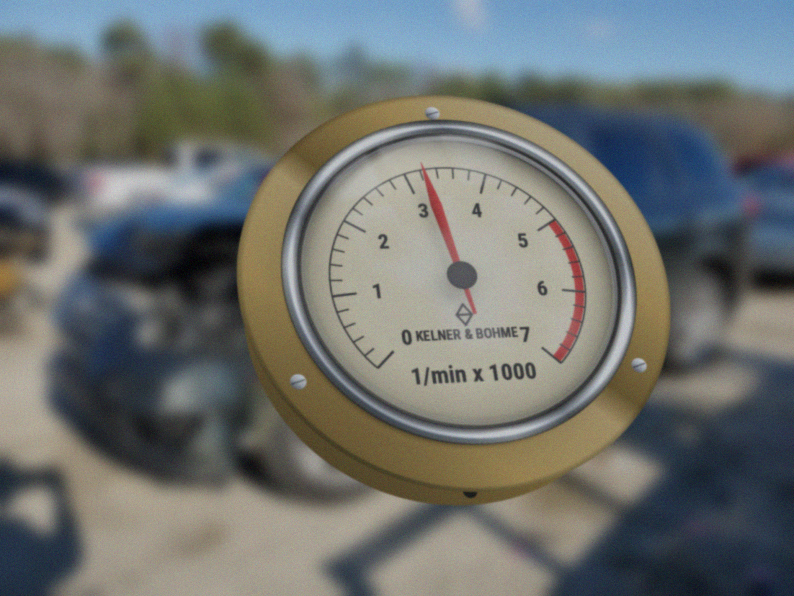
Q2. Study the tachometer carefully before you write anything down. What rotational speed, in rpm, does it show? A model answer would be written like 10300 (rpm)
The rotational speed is 3200 (rpm)
